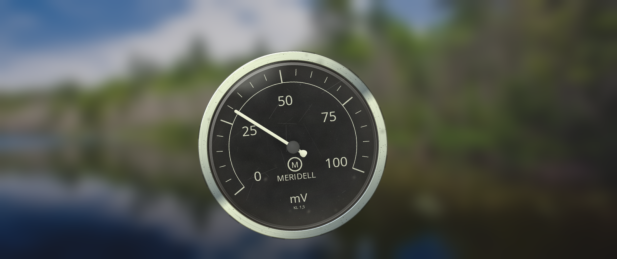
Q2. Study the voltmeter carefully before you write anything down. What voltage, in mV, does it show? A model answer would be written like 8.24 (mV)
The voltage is 30 (mV)
